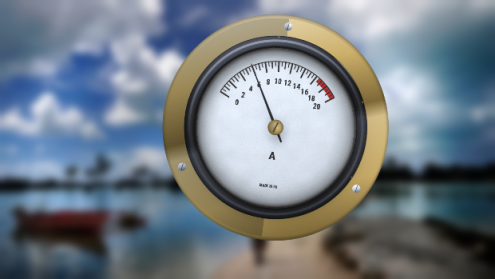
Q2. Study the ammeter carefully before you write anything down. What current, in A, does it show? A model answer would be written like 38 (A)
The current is 6 (A)
